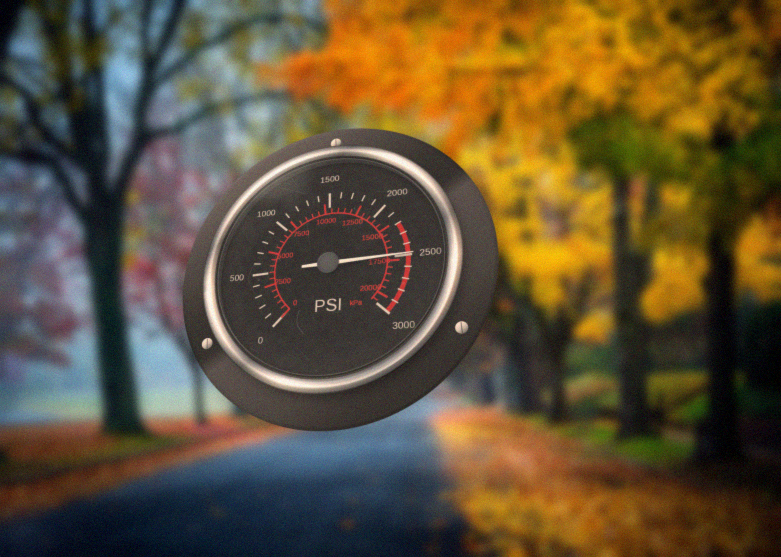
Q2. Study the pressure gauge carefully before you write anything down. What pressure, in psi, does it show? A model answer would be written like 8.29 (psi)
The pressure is 2500 (psi)
